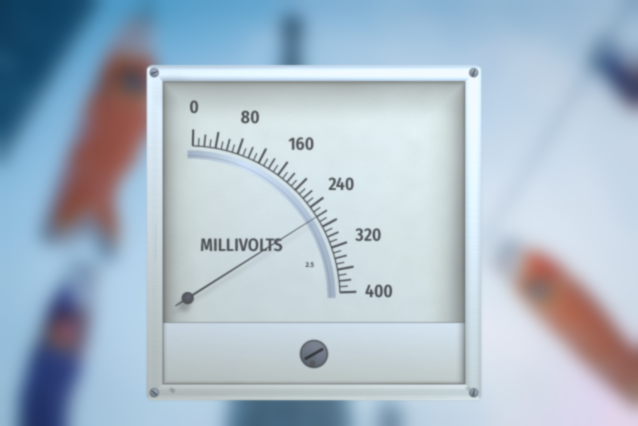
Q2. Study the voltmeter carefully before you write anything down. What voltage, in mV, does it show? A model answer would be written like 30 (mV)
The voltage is 260 (mV)
